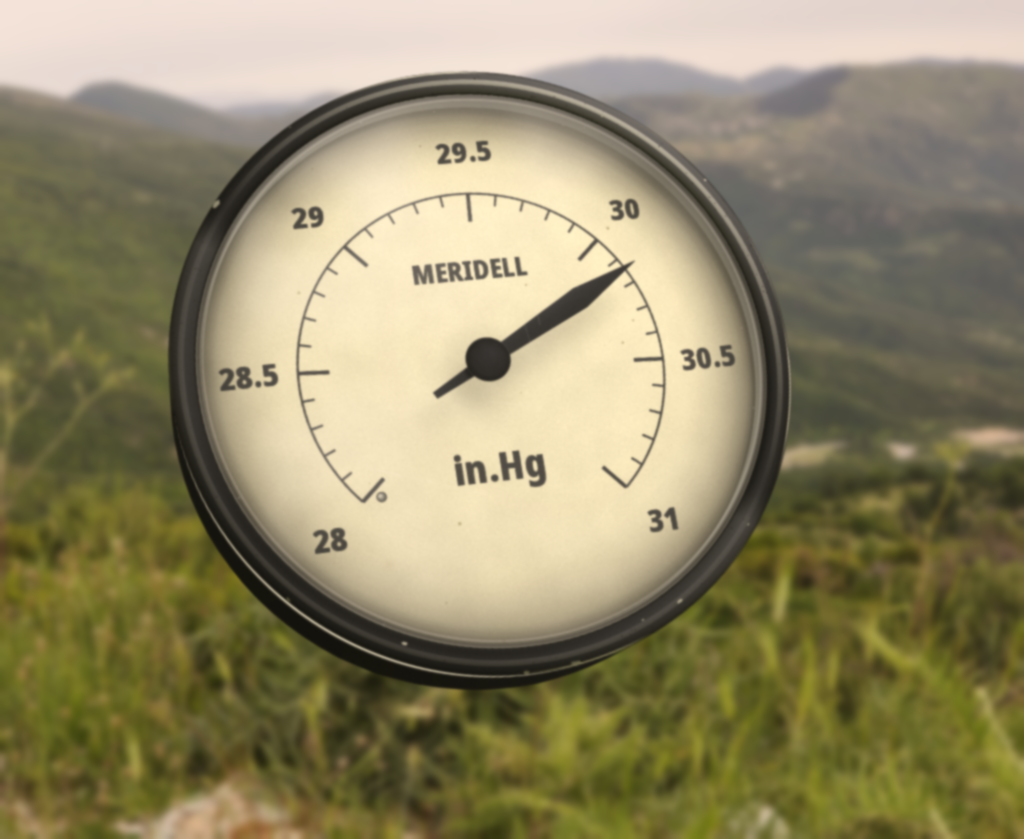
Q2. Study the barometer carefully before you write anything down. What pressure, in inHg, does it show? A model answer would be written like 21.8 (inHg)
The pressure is 30.15 (inHg)
